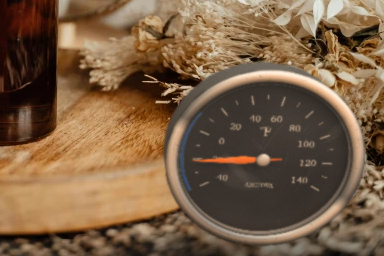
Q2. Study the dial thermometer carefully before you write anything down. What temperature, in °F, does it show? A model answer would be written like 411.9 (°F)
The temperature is -20 (°F)
